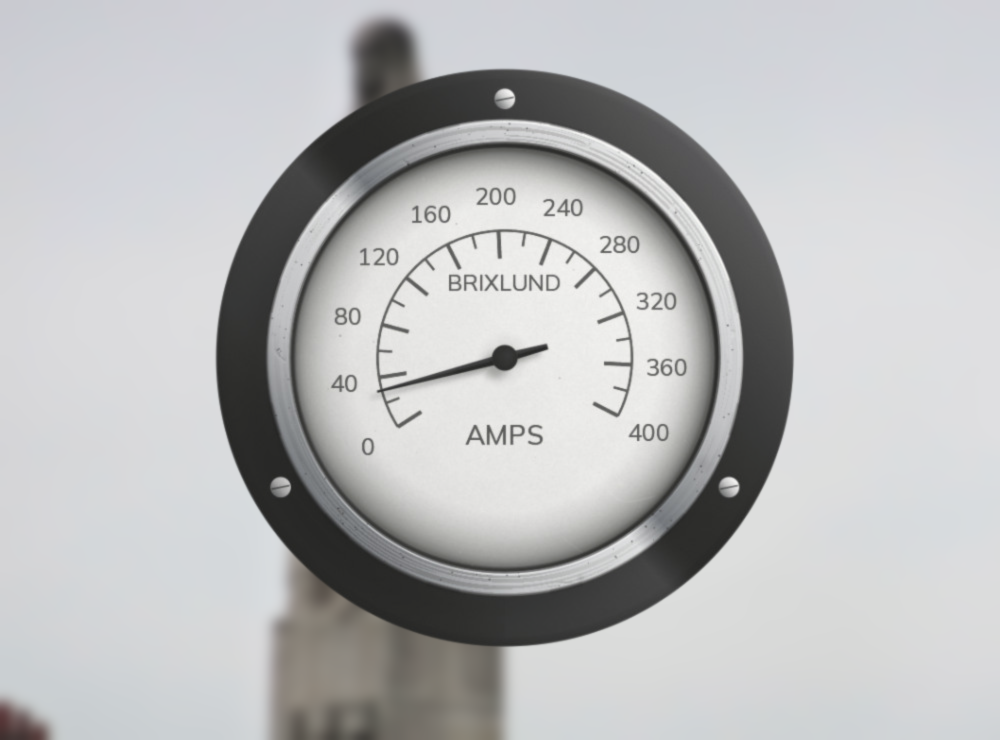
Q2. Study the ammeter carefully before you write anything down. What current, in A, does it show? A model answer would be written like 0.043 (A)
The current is 30 (A)
